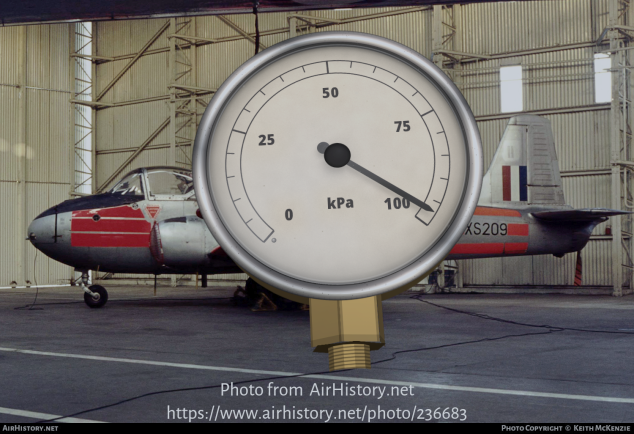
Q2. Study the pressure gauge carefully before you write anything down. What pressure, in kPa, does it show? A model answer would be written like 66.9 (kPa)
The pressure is 97.5 (kPa)
